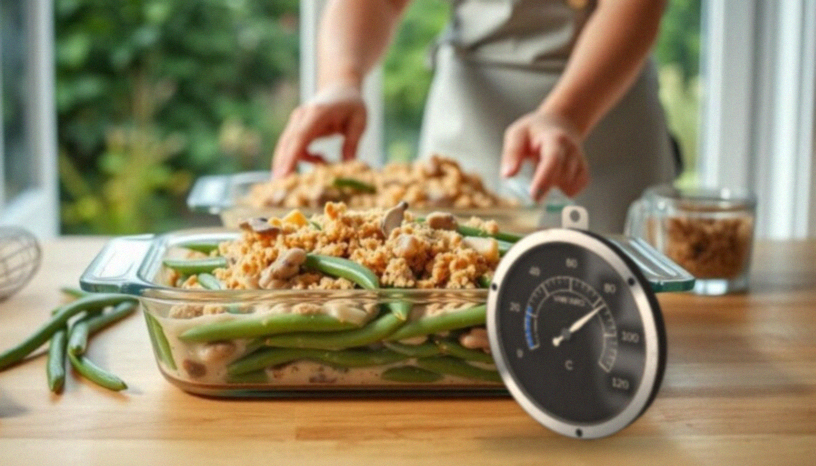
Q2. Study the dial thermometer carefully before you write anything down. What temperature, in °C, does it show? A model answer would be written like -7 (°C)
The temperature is 84 (°C)
